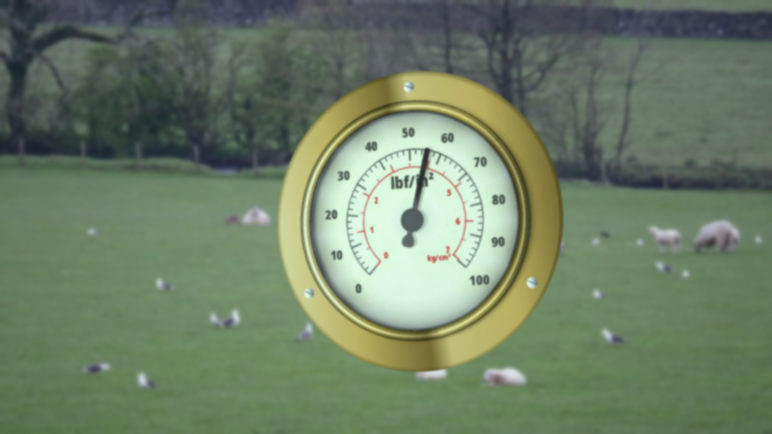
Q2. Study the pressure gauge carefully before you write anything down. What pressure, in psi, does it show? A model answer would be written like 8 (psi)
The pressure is 56 (psi)
